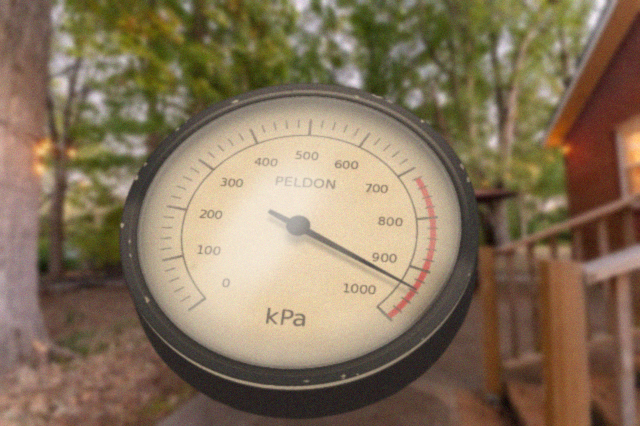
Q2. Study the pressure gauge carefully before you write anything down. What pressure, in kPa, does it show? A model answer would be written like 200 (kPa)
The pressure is 940 (kPa)
